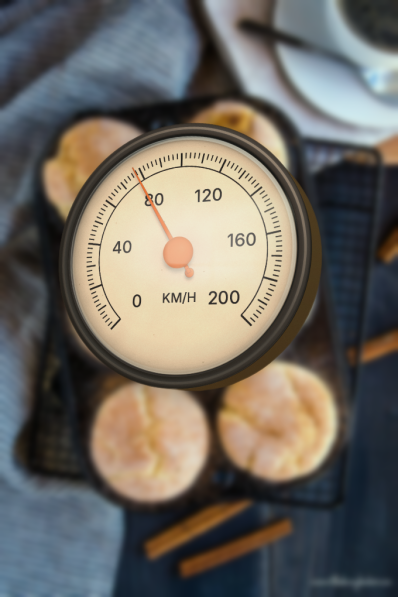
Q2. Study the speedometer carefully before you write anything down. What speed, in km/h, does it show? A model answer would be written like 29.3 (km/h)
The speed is 78 (km/h)
